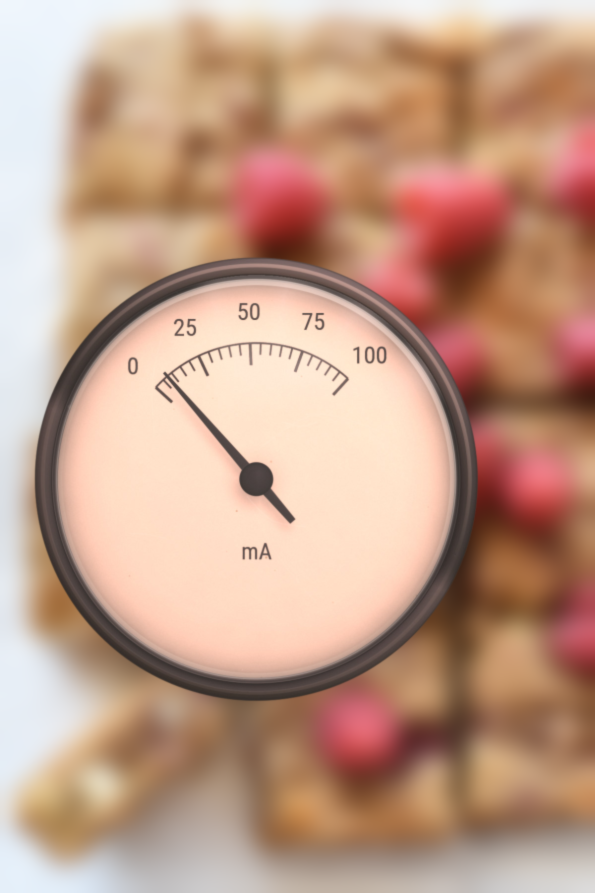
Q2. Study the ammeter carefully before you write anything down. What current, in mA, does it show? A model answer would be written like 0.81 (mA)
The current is 7.5 (mA)
